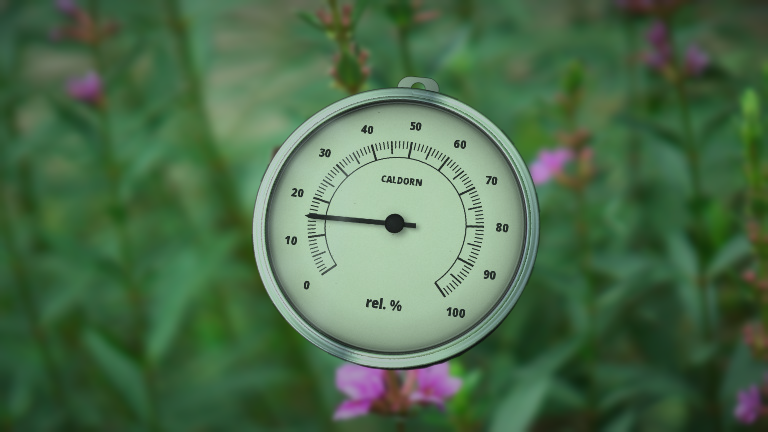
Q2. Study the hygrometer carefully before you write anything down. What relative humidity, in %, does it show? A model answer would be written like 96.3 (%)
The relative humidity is 15 (%)
